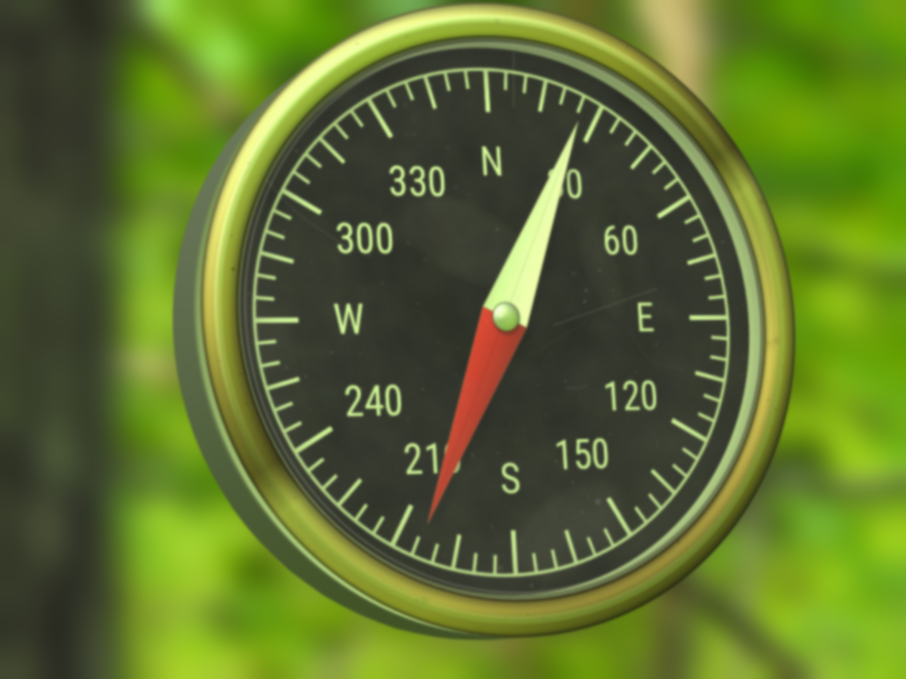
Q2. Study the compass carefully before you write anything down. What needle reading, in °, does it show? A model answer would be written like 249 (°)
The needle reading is 205 (°)
